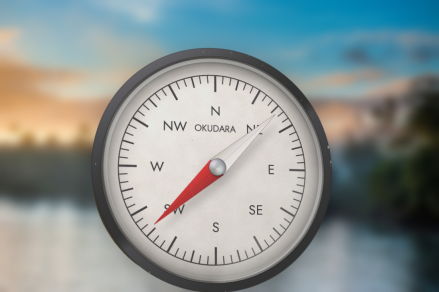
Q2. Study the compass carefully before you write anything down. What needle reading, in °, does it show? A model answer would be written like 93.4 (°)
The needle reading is 227.5 (°)
